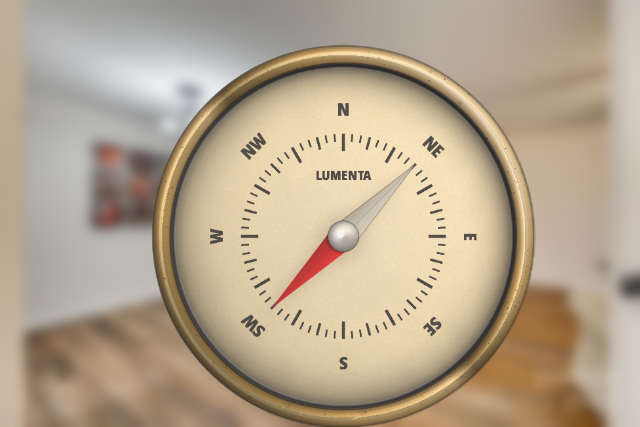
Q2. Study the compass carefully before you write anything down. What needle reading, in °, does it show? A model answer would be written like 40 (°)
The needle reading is 225 (°)
